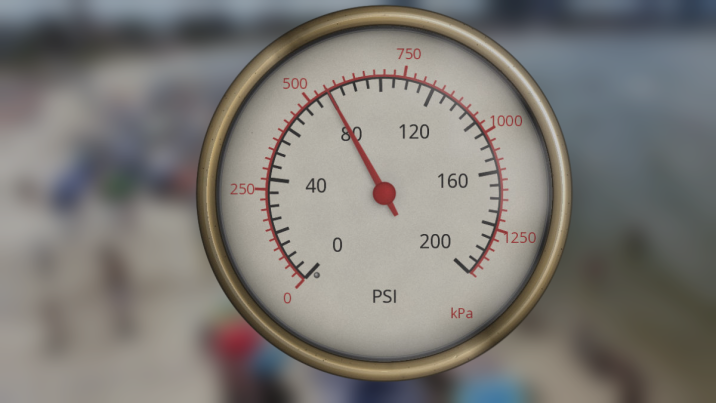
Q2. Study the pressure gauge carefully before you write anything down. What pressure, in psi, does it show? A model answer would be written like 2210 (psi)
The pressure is 80 (psi)
